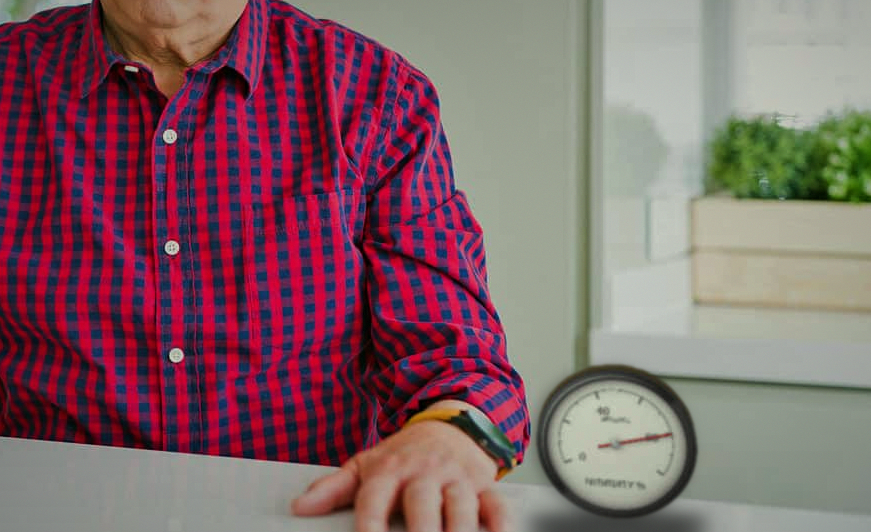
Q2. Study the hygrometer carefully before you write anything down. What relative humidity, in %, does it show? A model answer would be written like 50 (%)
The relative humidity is 80 (%)
